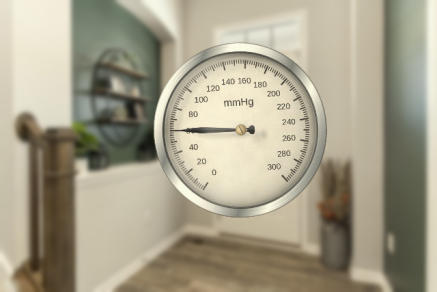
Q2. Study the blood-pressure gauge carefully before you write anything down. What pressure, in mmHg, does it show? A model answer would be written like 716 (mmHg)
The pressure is 60 (mmHg)
